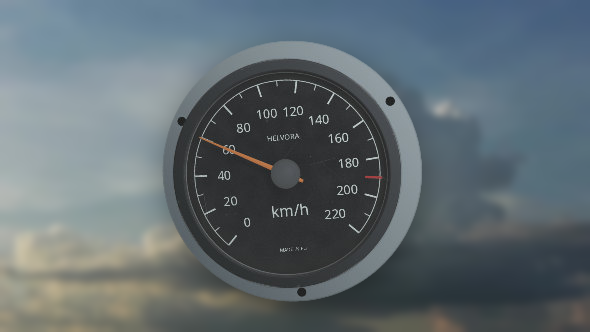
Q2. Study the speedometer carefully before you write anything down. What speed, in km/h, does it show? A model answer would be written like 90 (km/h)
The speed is 60 (km/h)
